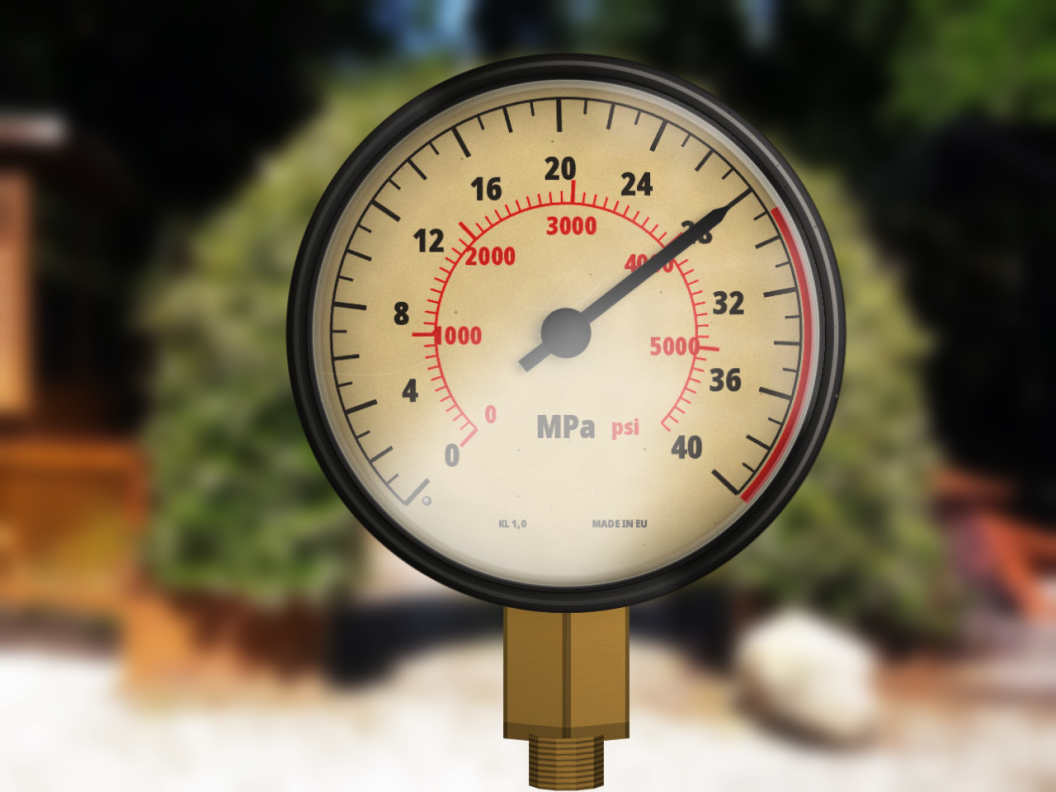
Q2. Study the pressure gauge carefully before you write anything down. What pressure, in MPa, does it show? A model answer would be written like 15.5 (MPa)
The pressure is 28 (MPa)
